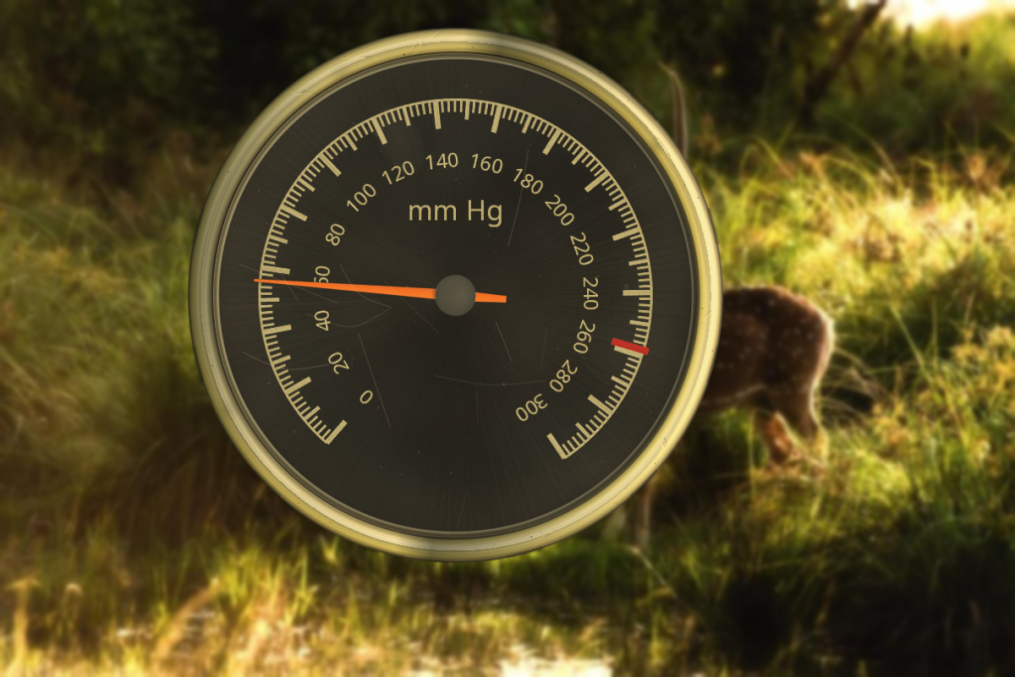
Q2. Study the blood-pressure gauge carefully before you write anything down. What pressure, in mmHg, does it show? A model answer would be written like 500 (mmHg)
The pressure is 56 (mmHg)
